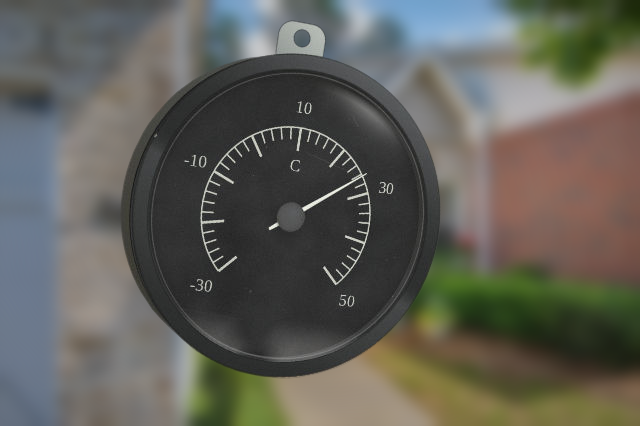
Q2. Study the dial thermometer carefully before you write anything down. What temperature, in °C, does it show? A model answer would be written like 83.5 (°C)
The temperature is 26 (°C)
